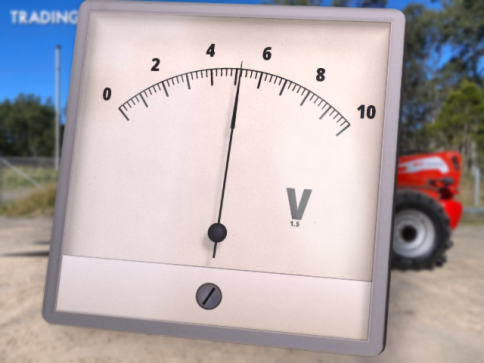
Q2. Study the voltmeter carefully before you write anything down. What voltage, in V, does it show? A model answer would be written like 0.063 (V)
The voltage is 5.2 (V)
